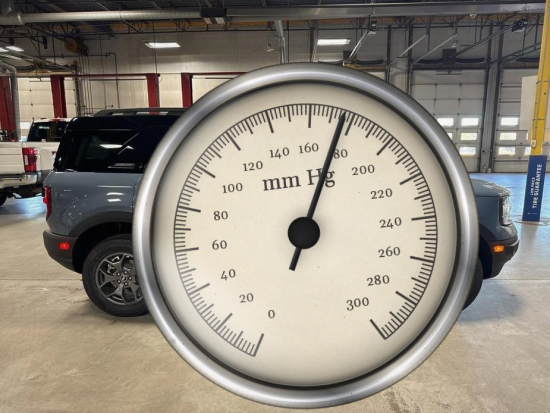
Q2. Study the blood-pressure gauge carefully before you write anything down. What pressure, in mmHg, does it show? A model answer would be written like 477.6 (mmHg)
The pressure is 176 (mmHg)
